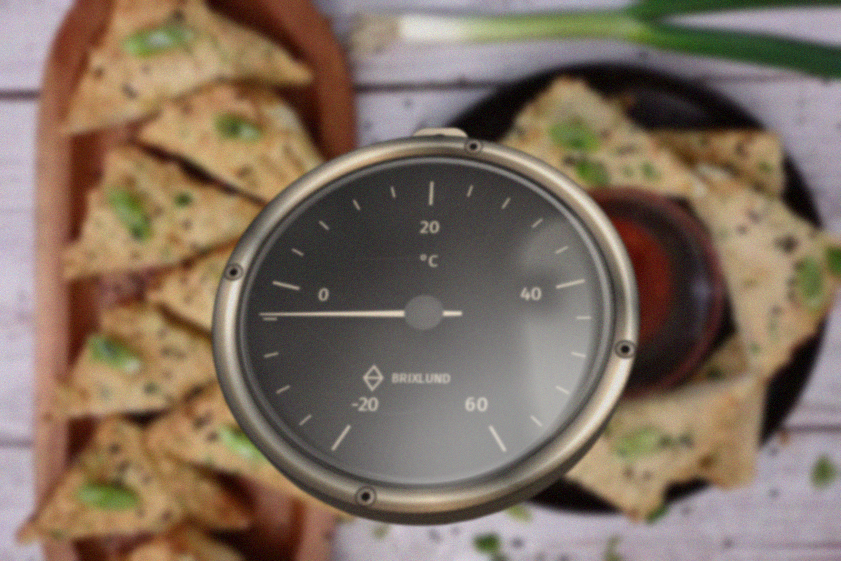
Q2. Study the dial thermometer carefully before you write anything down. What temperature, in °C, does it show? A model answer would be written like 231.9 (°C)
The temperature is -4 (°C)
